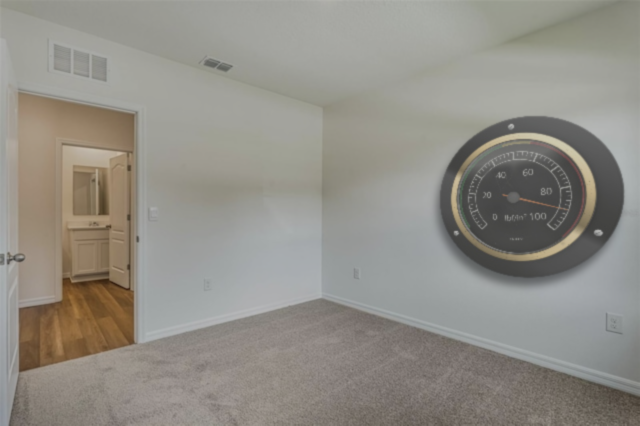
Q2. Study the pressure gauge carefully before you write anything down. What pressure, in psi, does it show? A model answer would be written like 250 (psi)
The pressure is 90 (psi)
